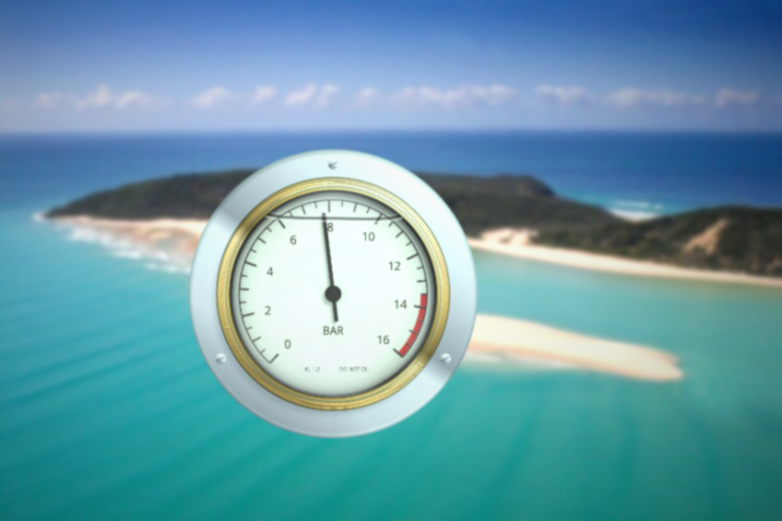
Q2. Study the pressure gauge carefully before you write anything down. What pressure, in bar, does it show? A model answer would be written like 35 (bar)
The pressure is 7.75 (bar)
